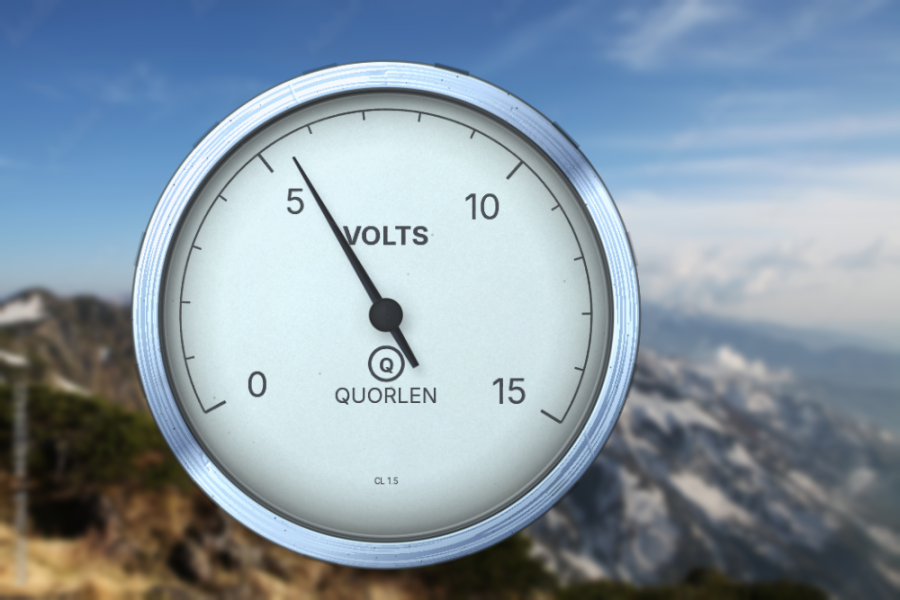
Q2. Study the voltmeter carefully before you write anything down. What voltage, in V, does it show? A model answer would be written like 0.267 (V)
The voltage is 5.5 (V)
